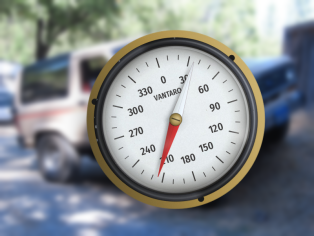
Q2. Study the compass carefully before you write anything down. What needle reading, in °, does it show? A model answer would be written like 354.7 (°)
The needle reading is 215 (°)
